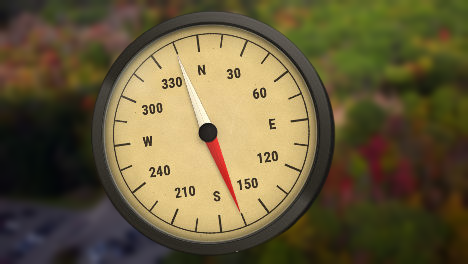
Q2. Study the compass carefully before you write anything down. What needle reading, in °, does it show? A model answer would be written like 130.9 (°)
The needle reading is 165 (°)
